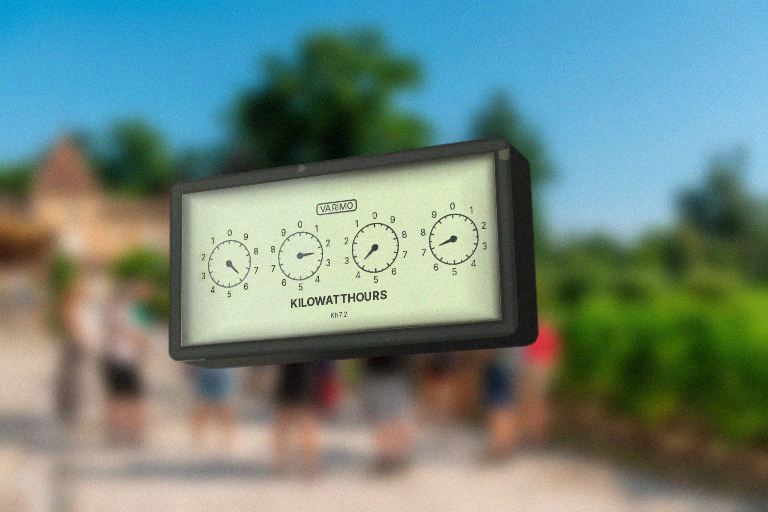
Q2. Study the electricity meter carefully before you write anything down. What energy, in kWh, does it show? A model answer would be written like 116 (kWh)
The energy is 6237 (kWh)
